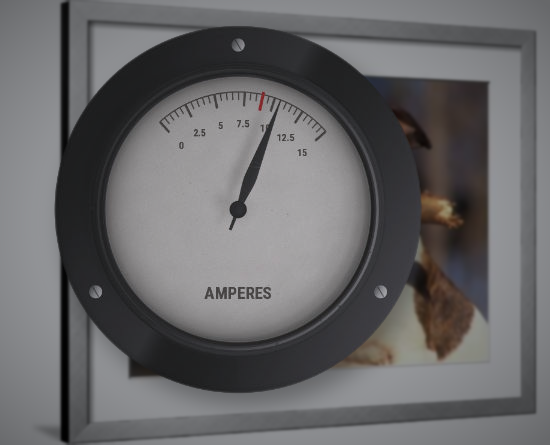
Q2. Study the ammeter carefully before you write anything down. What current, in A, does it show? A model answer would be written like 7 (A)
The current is 10.5 (A)
